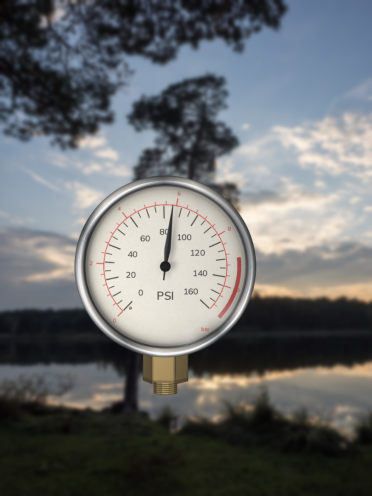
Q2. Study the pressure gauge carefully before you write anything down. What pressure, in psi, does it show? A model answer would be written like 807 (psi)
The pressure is 85 (psi)
